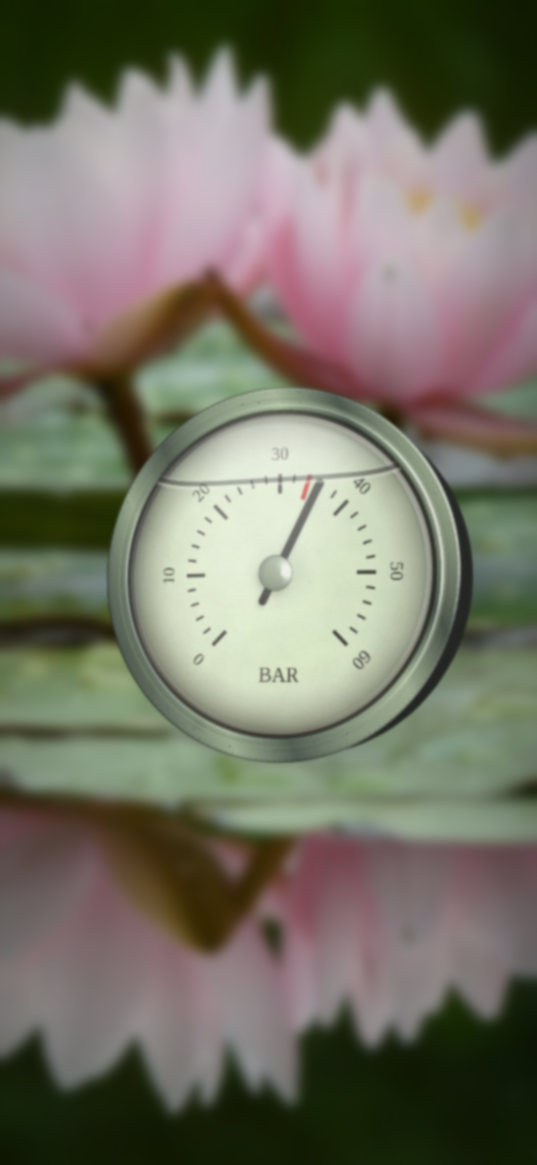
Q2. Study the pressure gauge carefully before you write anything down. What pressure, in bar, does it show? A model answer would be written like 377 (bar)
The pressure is 36 (bar)
